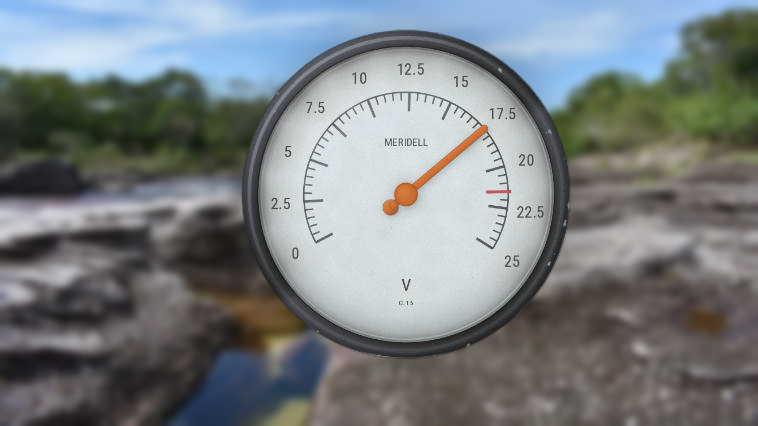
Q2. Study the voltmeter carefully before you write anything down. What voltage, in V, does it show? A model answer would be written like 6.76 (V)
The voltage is 17.5 (V)
